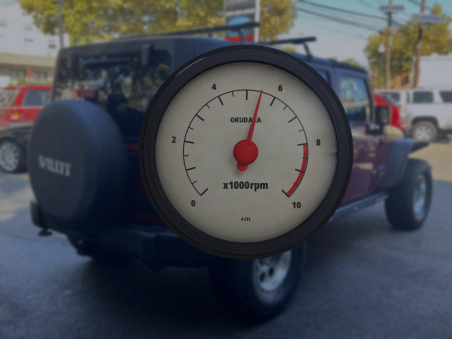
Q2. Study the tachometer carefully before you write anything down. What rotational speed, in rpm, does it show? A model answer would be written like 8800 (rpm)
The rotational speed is 5500 (rpm)
